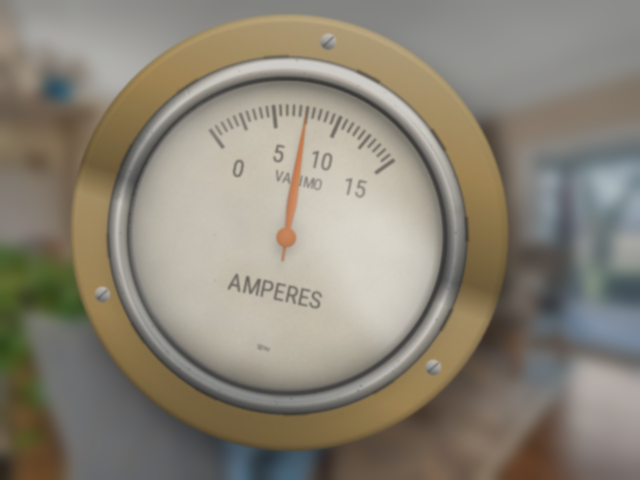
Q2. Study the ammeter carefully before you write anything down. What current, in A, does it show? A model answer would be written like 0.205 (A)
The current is 7.5 (A)
